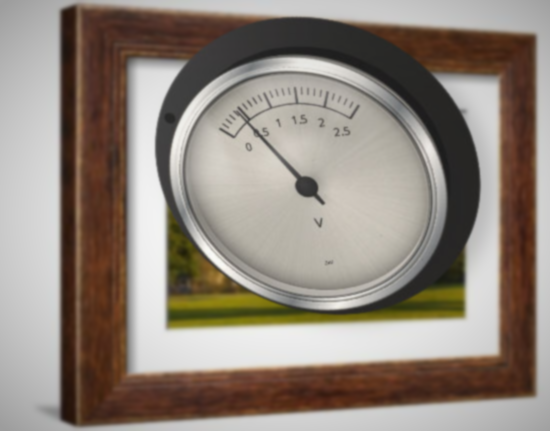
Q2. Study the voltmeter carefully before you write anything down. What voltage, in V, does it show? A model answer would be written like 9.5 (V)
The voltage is 0.5 (V)
